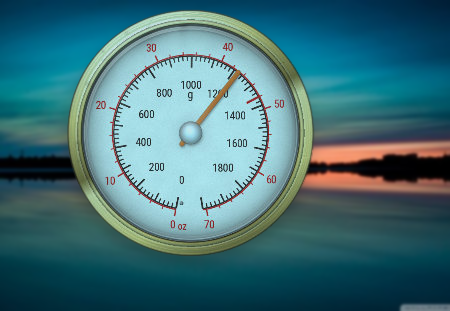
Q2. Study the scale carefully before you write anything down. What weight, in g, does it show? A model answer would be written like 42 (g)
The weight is 1220 (g)
